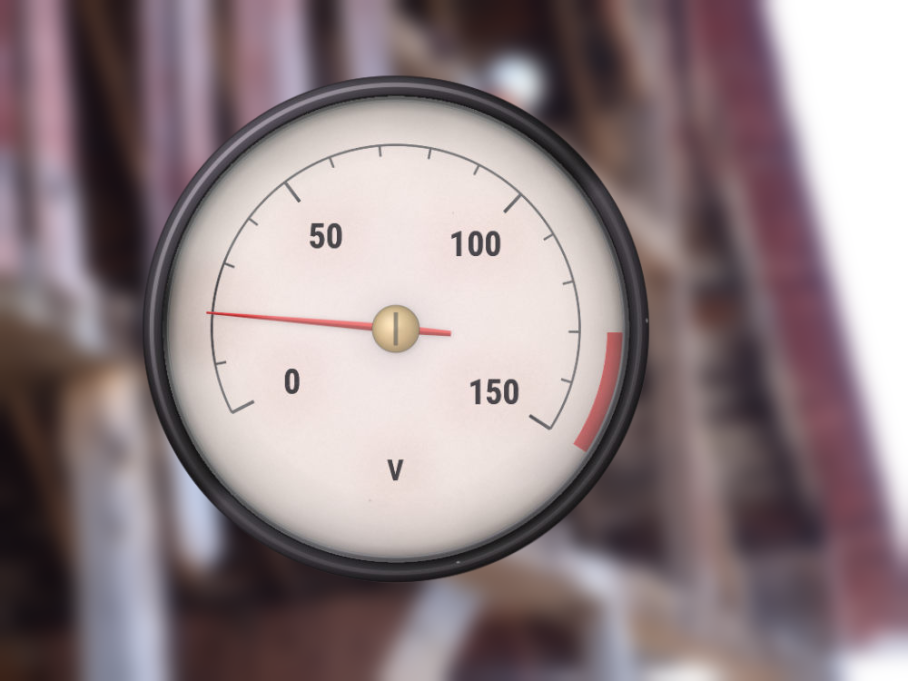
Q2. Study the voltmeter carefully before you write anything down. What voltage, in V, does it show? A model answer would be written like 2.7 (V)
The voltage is 20 (V)
